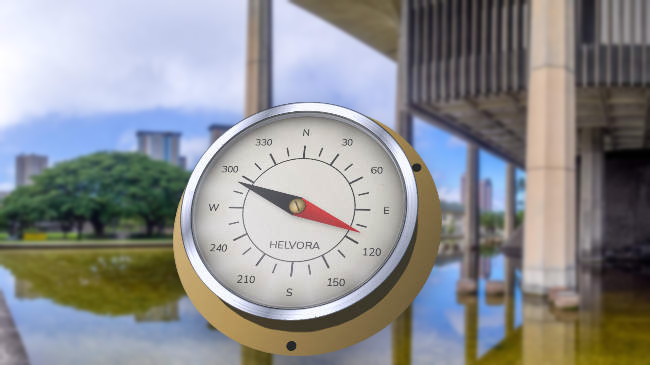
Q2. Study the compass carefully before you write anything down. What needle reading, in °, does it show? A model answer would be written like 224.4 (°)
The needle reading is 112.5 (°)
